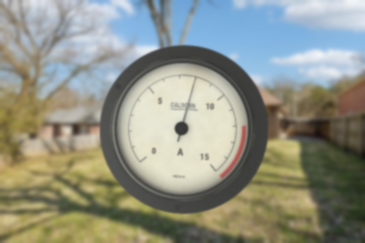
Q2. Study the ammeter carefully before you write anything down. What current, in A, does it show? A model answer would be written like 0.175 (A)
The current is 8 (A)
